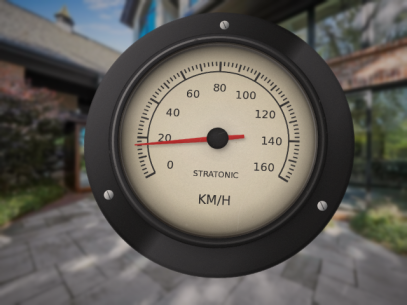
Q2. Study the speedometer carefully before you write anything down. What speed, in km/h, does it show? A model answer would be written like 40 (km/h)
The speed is 16 (km/h)
